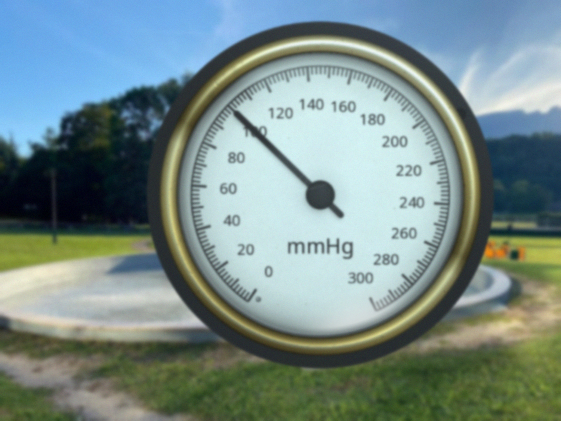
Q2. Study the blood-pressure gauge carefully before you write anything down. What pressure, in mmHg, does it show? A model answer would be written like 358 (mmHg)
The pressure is 100 (mmHg)
